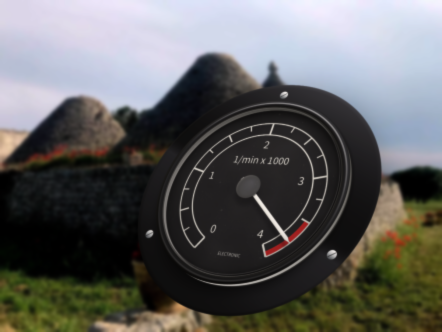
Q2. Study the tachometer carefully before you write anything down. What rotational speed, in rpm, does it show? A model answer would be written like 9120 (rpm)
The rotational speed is 3750 (rpm)
